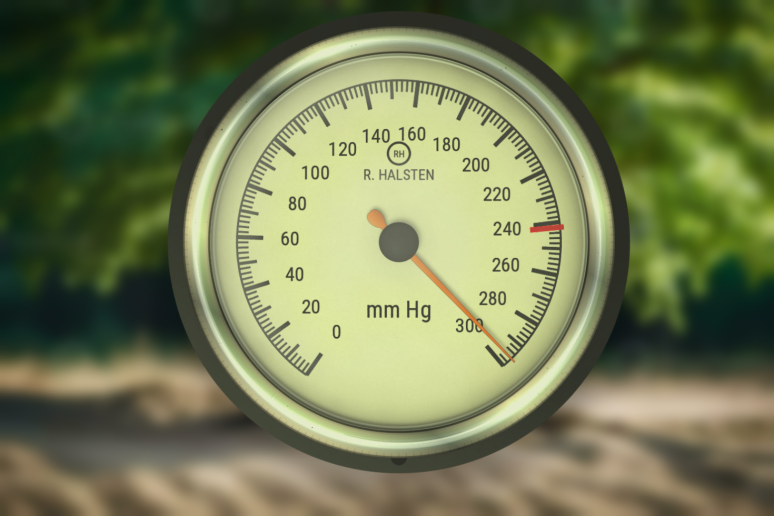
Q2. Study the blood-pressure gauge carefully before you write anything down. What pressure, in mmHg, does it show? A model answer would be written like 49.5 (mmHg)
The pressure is 296 (mmHg)
